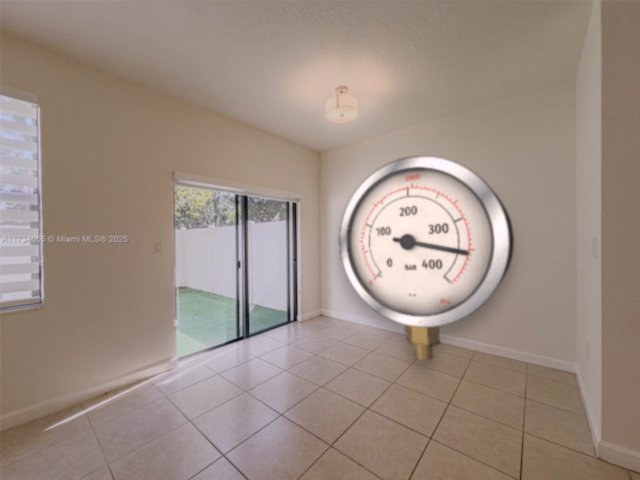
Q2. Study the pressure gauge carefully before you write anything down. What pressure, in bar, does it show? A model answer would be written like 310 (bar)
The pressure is 350 (bar)
